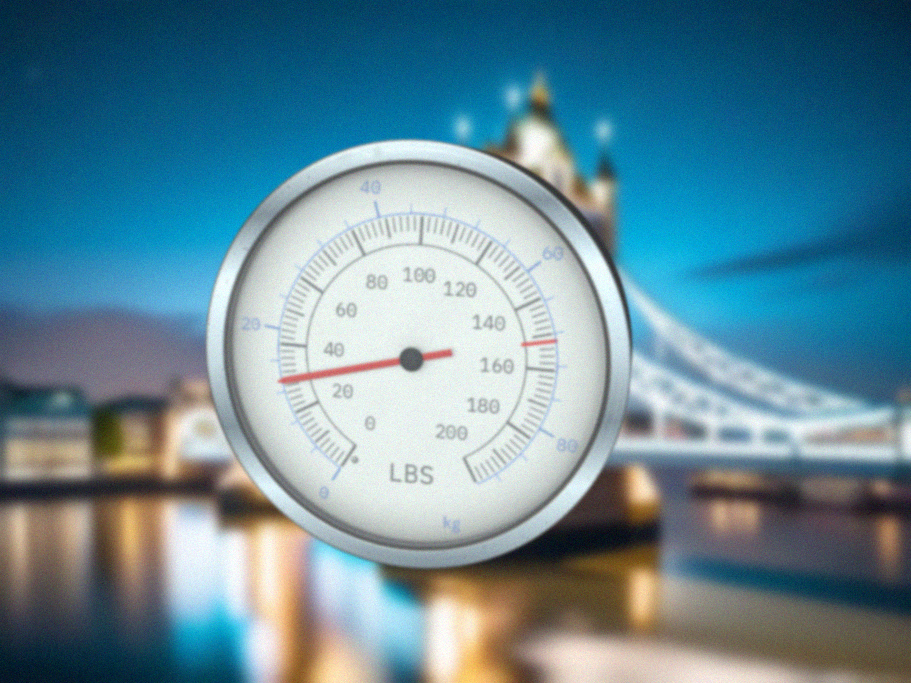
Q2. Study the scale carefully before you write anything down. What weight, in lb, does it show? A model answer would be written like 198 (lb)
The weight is 30 (lb)
